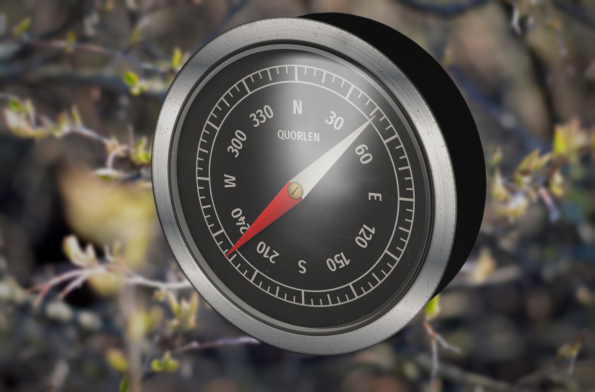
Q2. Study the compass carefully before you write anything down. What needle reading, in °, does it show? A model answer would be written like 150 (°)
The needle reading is 227.5 (°)
